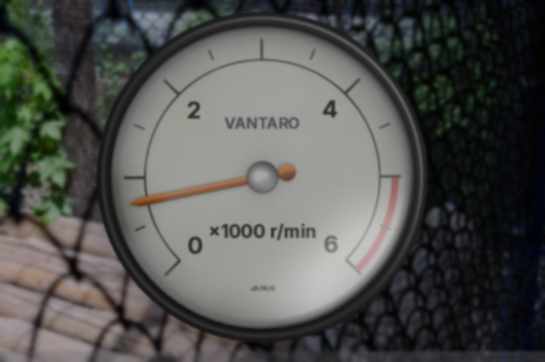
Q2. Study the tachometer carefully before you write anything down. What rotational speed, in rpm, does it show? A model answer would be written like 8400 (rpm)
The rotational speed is 750 (rpm)
